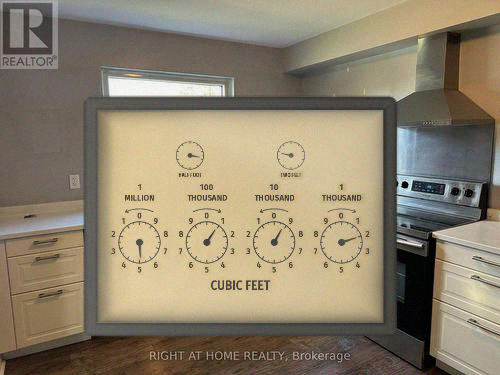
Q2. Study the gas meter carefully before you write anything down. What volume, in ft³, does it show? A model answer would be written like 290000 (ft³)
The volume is 509200 (ft³)
